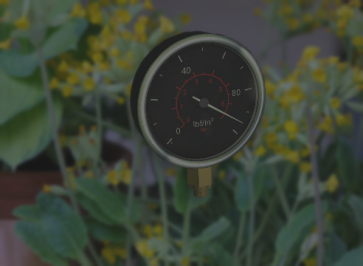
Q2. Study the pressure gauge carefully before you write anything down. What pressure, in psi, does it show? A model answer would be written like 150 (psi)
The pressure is 95 (psi)
